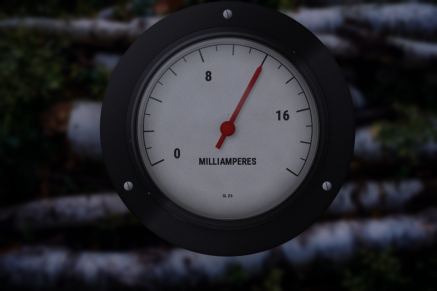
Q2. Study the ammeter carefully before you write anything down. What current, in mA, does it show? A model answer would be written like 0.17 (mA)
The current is 12 (mA)
